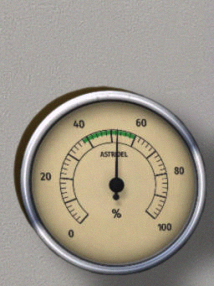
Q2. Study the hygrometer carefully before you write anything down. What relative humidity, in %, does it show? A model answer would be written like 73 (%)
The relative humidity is 52 (%)
